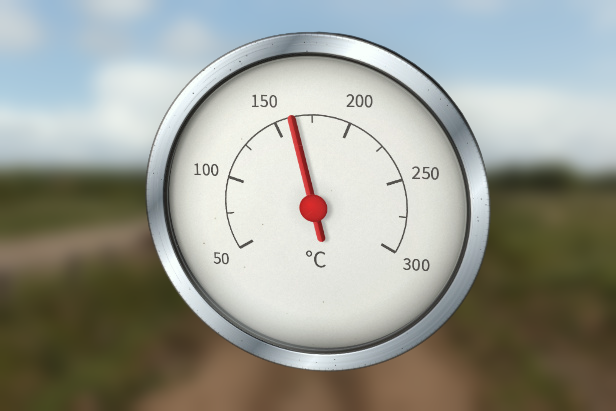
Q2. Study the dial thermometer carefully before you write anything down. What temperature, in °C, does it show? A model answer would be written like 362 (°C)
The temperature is 162.5 (°C)
